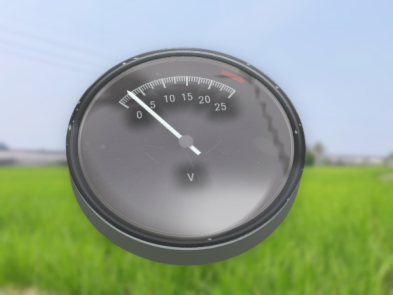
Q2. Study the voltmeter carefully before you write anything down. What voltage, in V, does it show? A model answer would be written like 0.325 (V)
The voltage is 2.5 (V)
